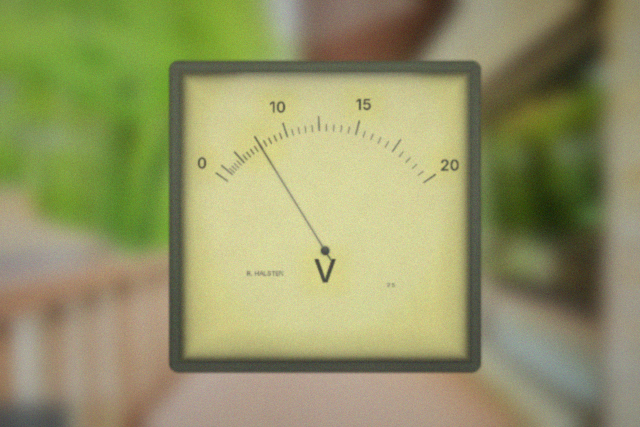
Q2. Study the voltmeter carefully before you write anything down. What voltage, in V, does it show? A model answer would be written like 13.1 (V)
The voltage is 7.5 (V)
